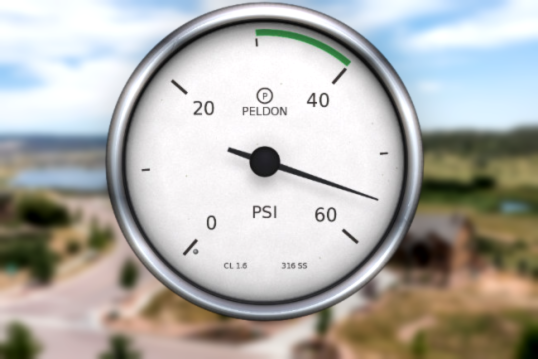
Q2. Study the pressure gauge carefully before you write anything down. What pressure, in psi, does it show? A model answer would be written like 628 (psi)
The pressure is 55 (psi)
